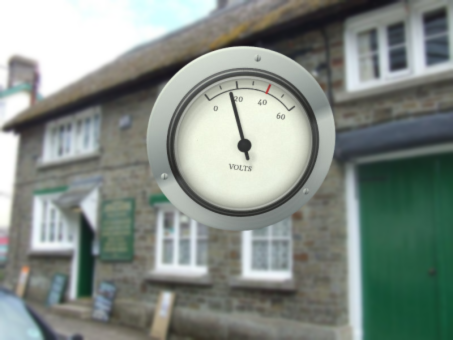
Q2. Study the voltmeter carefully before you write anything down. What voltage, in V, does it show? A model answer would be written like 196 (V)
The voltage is 15 (V)
